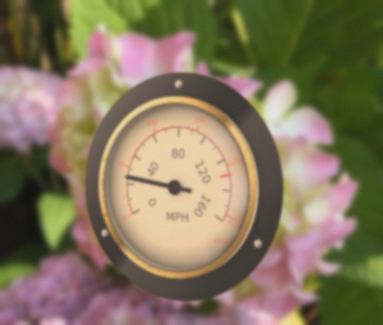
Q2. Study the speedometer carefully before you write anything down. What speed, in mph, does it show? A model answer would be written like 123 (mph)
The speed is 25 (mph)
